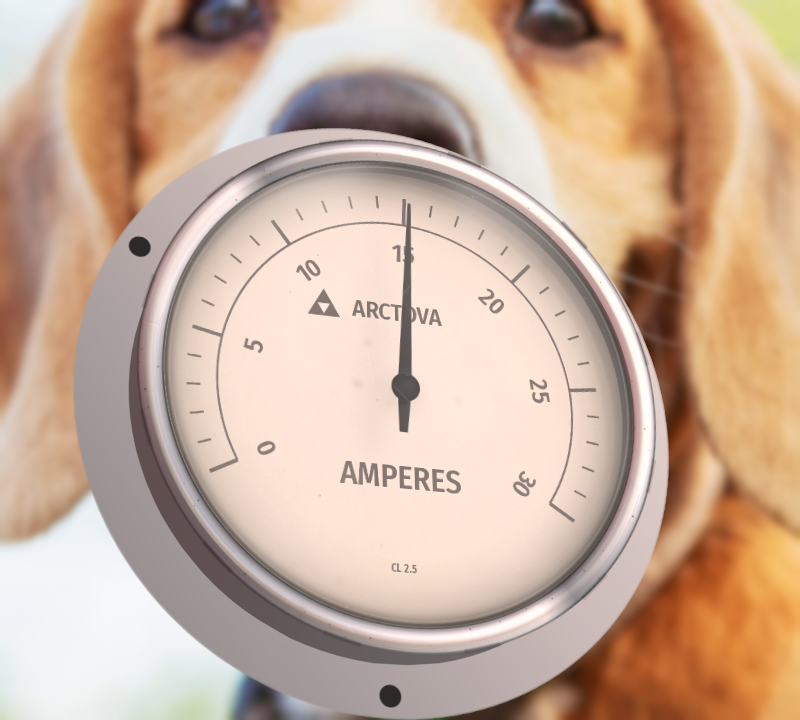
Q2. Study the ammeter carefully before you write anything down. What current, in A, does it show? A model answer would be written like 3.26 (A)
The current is 15 (A)
